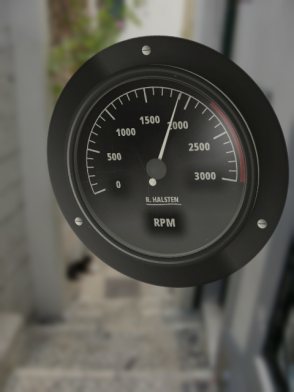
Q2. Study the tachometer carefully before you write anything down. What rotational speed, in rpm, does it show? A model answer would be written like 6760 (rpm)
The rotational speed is 1900 (rpm)
